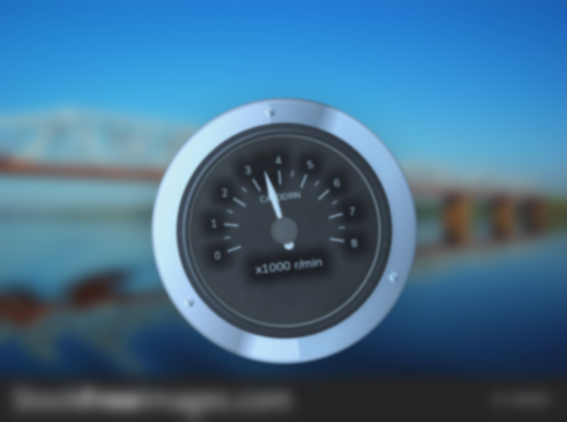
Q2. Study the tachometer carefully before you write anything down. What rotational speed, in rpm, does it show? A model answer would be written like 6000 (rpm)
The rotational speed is 3500 (rpm)
